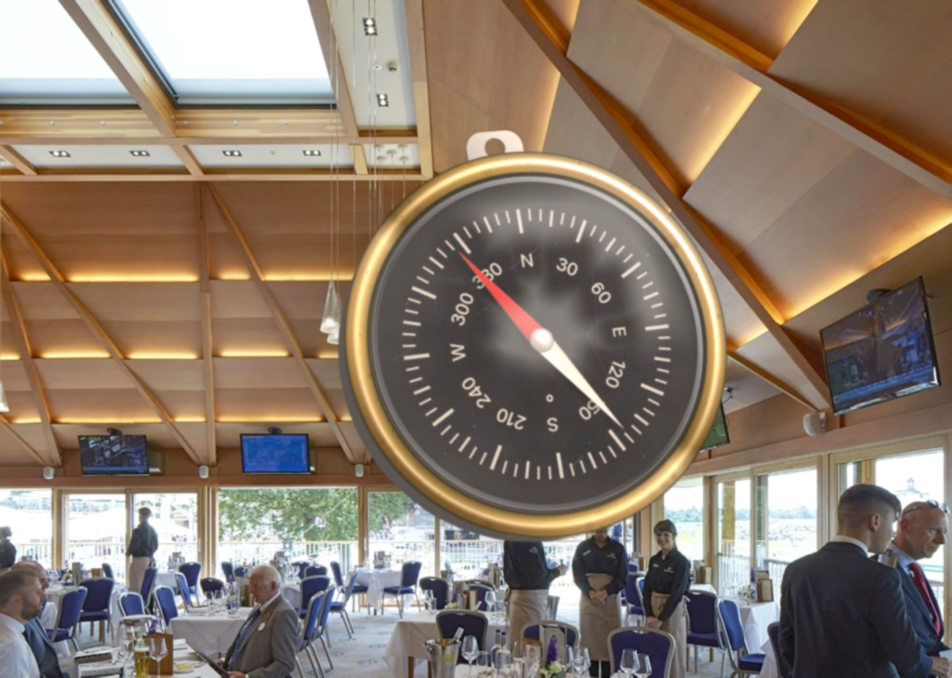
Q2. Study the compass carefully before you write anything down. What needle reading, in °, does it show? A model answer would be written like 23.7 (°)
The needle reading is 325 (°)
